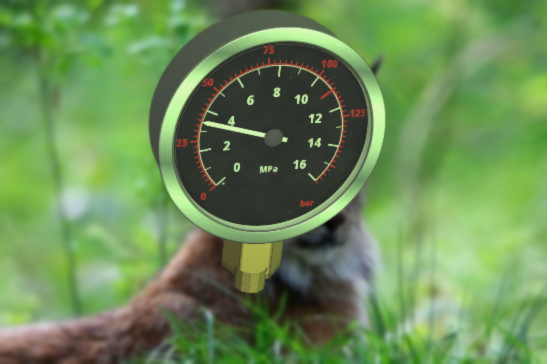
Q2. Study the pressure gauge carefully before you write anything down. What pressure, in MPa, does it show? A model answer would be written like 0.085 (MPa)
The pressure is 3.5 (MPa)
